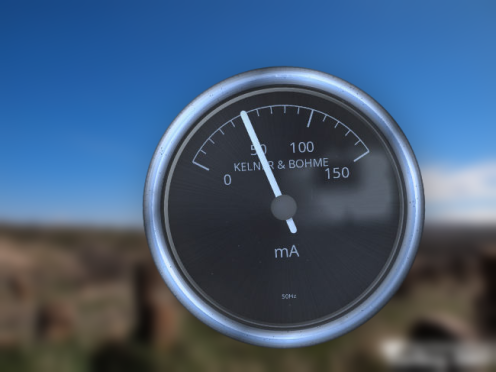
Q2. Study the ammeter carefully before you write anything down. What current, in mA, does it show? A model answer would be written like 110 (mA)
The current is 50 (mA)
